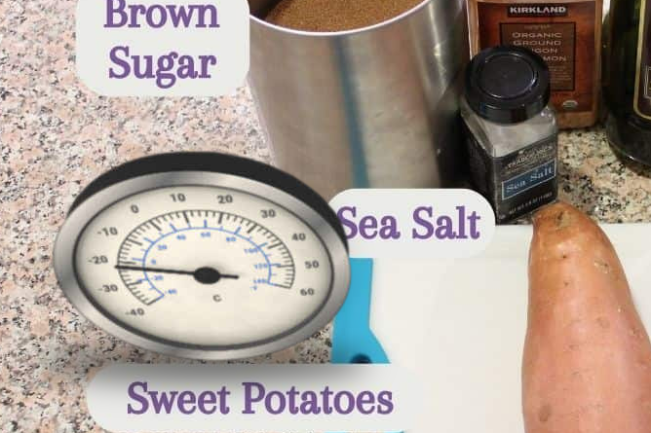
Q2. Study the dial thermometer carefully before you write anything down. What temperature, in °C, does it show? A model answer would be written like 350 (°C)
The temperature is -20 (°C)
